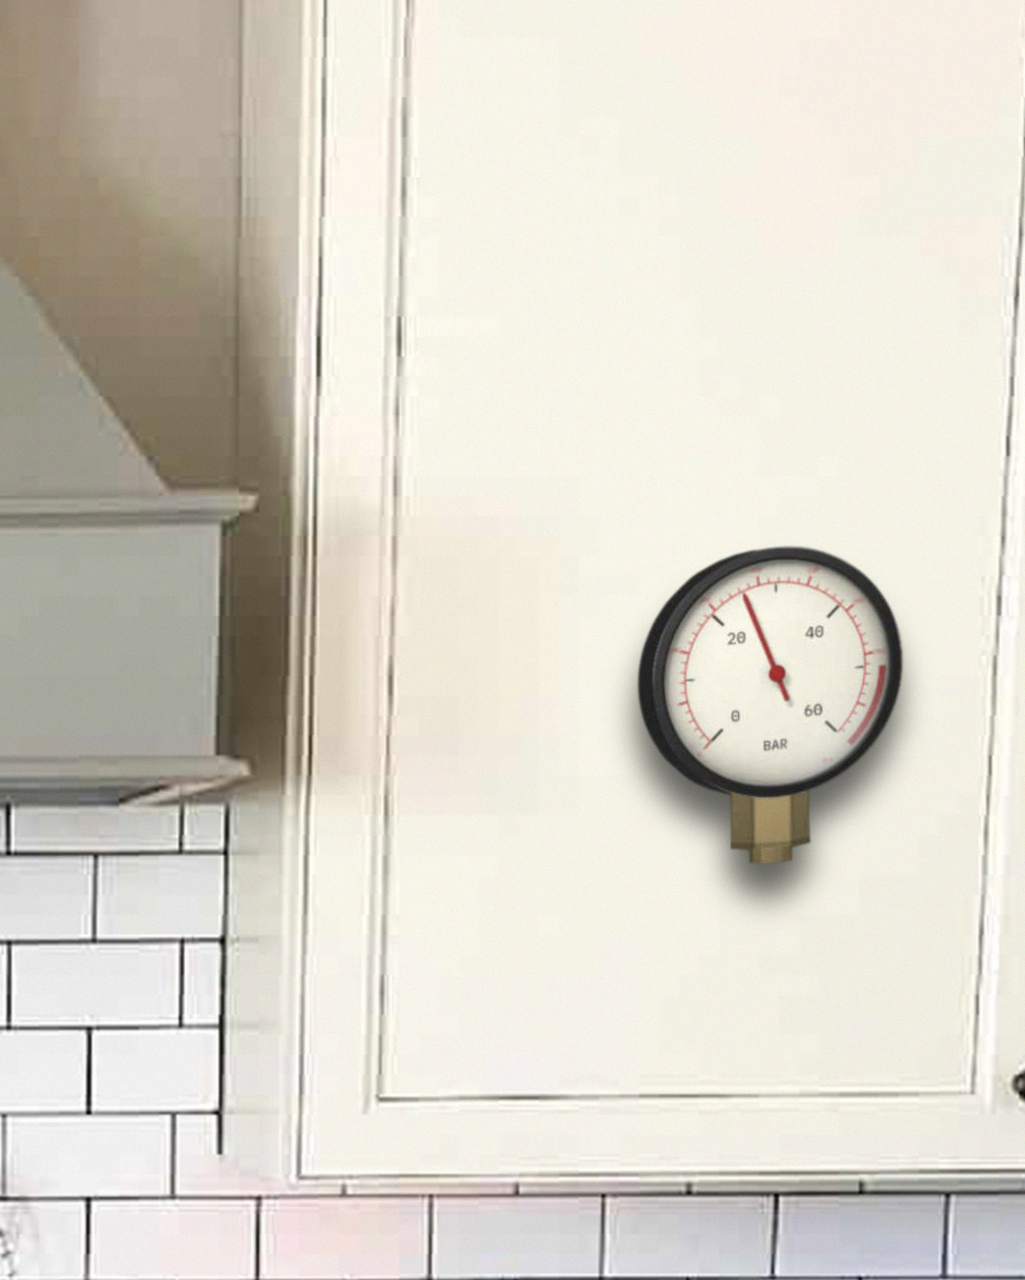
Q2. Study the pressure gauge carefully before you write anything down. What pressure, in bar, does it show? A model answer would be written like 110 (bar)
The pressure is 25 (bar)
